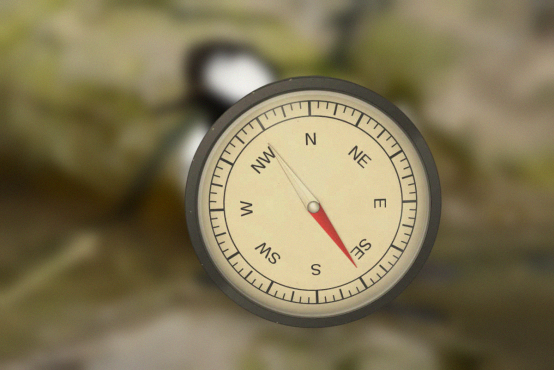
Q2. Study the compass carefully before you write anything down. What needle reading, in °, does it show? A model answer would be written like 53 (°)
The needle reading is 147.5 (°)
